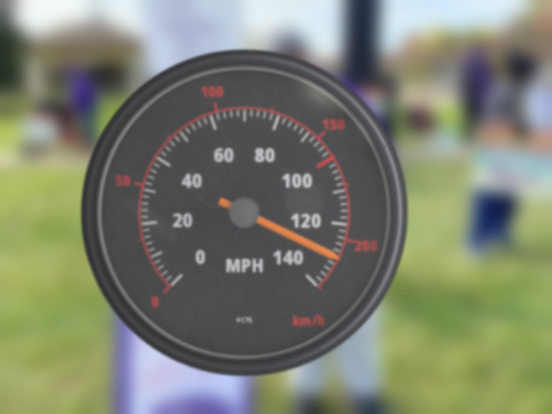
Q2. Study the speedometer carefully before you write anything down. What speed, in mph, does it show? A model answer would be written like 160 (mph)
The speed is 130 (mph)
